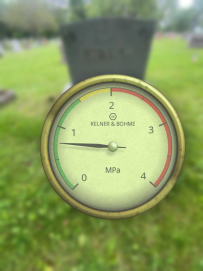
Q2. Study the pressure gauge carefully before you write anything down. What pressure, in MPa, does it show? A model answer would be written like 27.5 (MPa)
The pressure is 0.75 (MPa)
